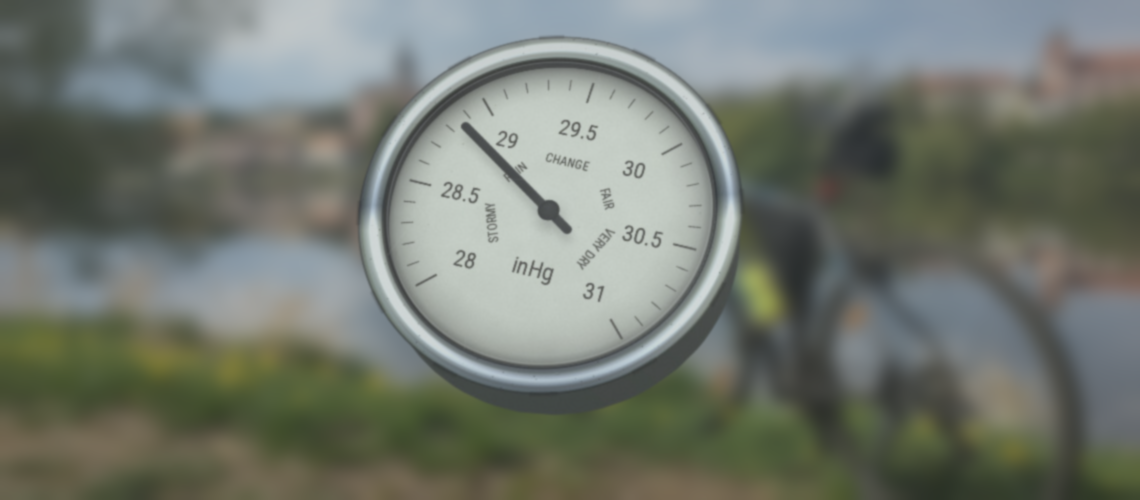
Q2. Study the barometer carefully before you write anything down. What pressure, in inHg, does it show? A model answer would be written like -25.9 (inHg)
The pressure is 28.85 (inHg)
